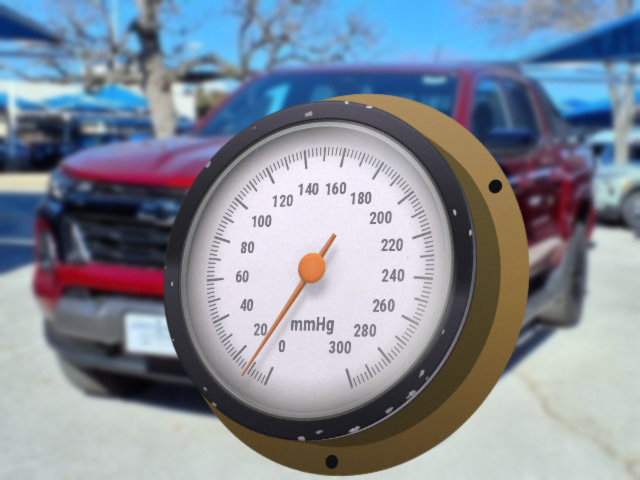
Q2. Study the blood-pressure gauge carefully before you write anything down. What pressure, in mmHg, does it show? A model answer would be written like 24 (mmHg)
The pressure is 10 (mmHg)
